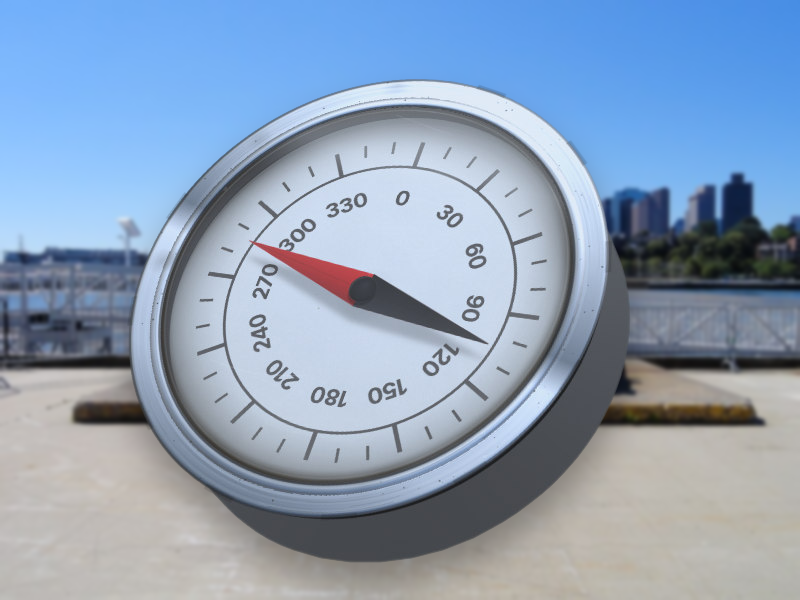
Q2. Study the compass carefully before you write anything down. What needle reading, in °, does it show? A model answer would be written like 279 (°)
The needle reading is 285 (°)
